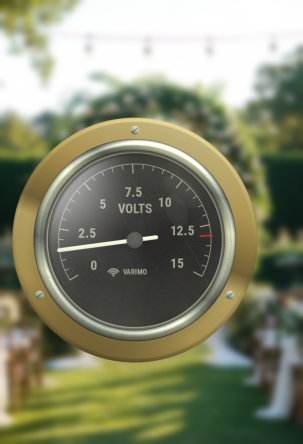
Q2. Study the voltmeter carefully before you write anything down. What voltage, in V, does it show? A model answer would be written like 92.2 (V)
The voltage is 1.5 (V)
